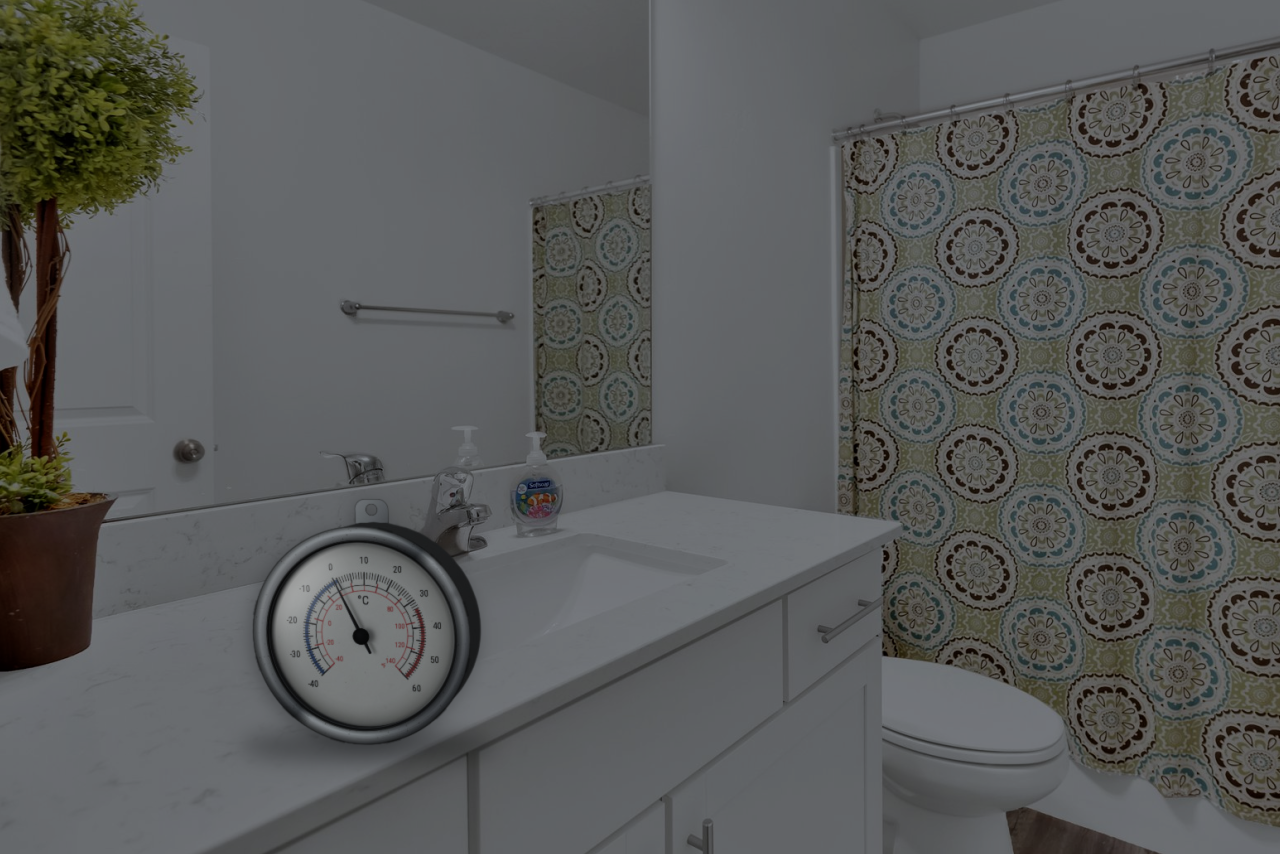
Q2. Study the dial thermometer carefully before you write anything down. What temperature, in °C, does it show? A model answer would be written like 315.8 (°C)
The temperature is 0 (°C)
